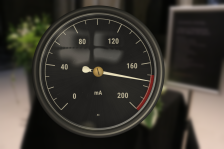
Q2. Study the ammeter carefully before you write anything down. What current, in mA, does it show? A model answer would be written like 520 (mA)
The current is 175 (mA)
